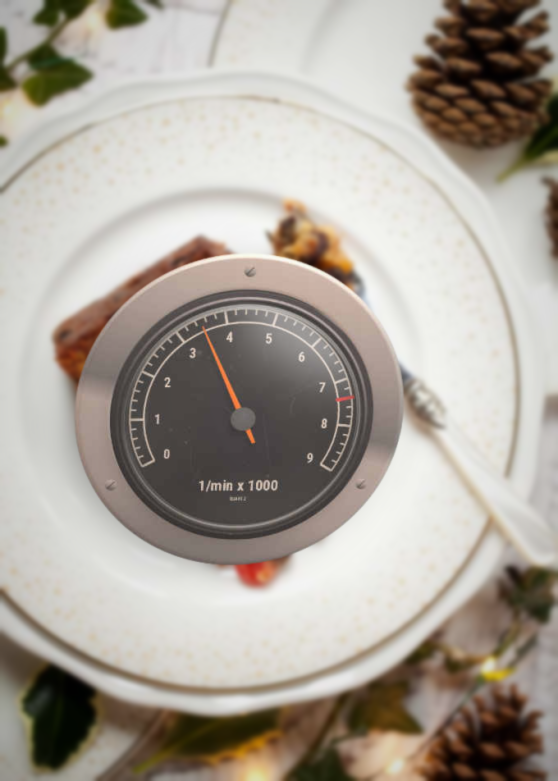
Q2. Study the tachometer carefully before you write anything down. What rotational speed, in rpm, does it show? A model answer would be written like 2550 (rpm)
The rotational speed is 3500 (rpm)
